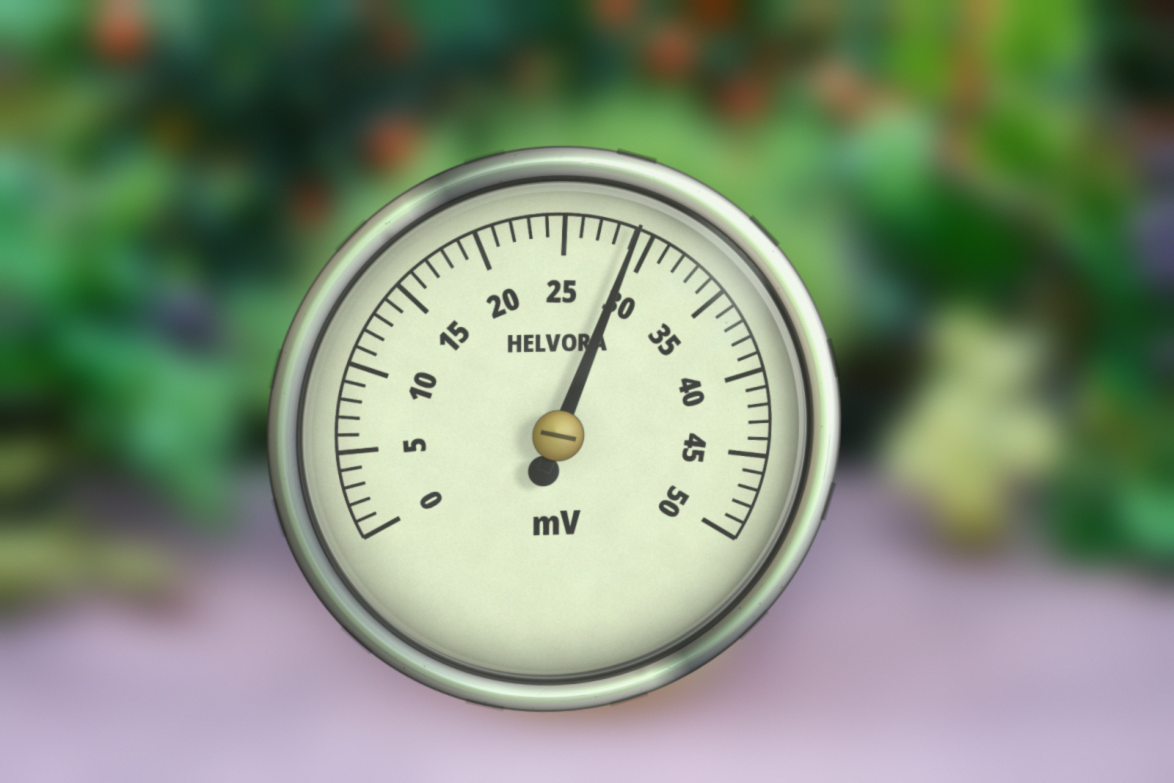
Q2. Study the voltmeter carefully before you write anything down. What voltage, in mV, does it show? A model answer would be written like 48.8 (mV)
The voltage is 29 (mV)
